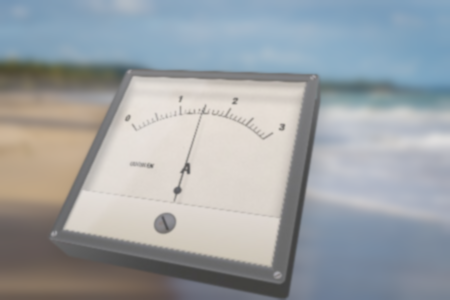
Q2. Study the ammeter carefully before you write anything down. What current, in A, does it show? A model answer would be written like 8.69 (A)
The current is 1.5 (A)
